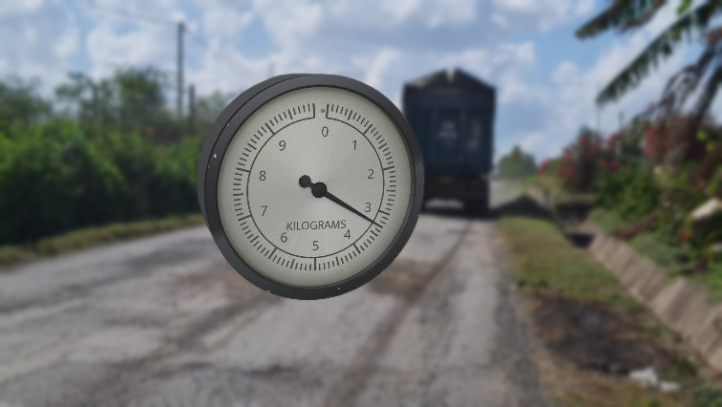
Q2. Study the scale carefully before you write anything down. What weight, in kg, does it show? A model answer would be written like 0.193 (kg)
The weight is 3.3 (kg)
